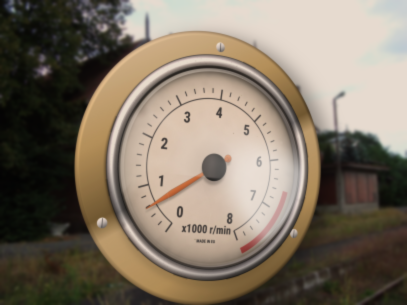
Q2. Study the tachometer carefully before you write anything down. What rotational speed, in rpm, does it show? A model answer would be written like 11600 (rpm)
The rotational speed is 600 (rpm)
